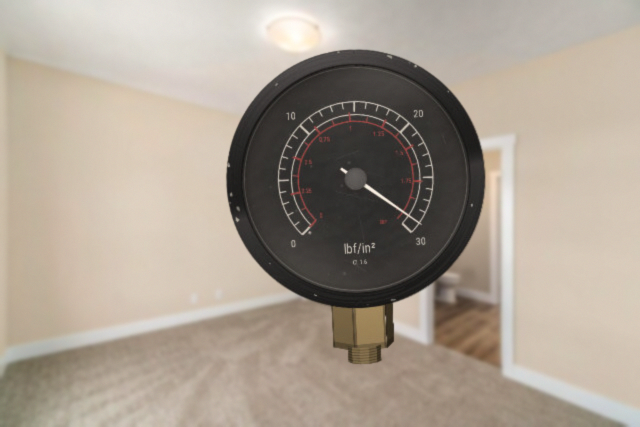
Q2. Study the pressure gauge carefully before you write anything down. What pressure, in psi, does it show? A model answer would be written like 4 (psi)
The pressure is 29 (psi)
